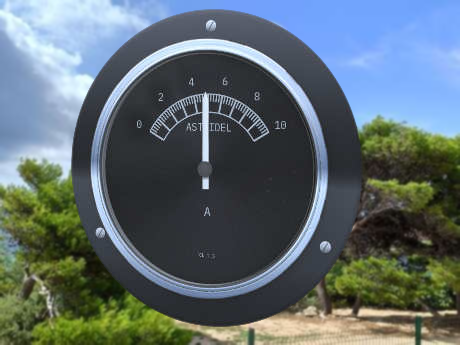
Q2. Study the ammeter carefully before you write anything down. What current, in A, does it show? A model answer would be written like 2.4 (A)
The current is 5 (A)
